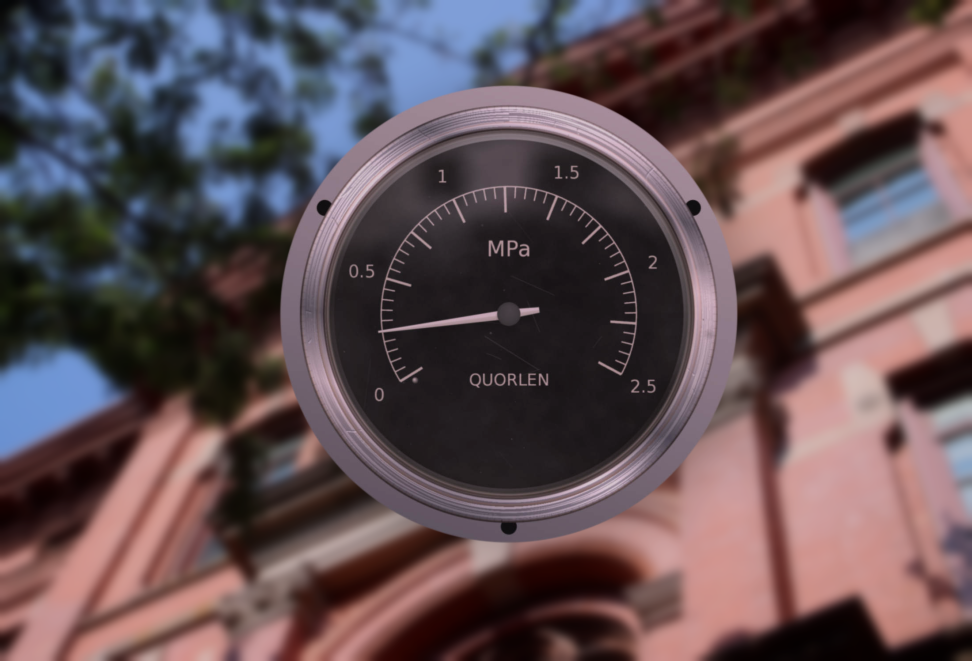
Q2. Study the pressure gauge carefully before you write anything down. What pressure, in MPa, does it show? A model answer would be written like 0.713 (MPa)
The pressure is 0.25 (MPa)
